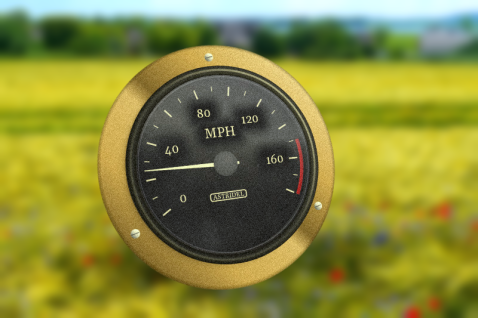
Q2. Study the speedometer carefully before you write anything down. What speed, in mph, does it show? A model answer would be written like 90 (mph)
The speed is 25 (mph)
